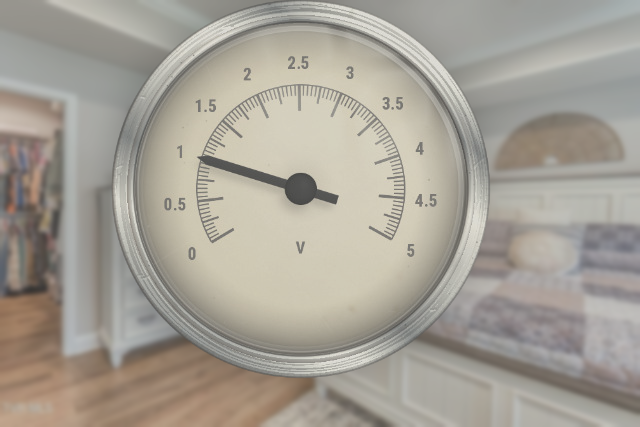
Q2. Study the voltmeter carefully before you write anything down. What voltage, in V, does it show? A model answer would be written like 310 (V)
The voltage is 1 (V)
